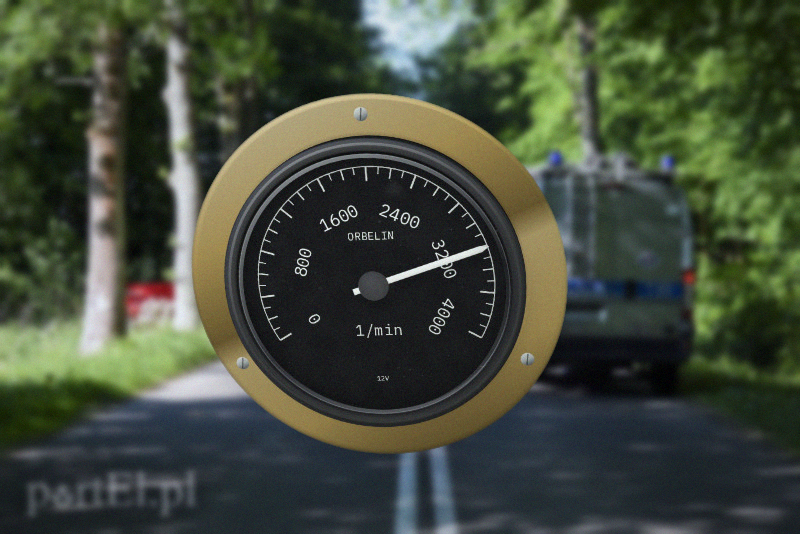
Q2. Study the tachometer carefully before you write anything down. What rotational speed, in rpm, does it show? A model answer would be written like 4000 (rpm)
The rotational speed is 3200 (rpm)
